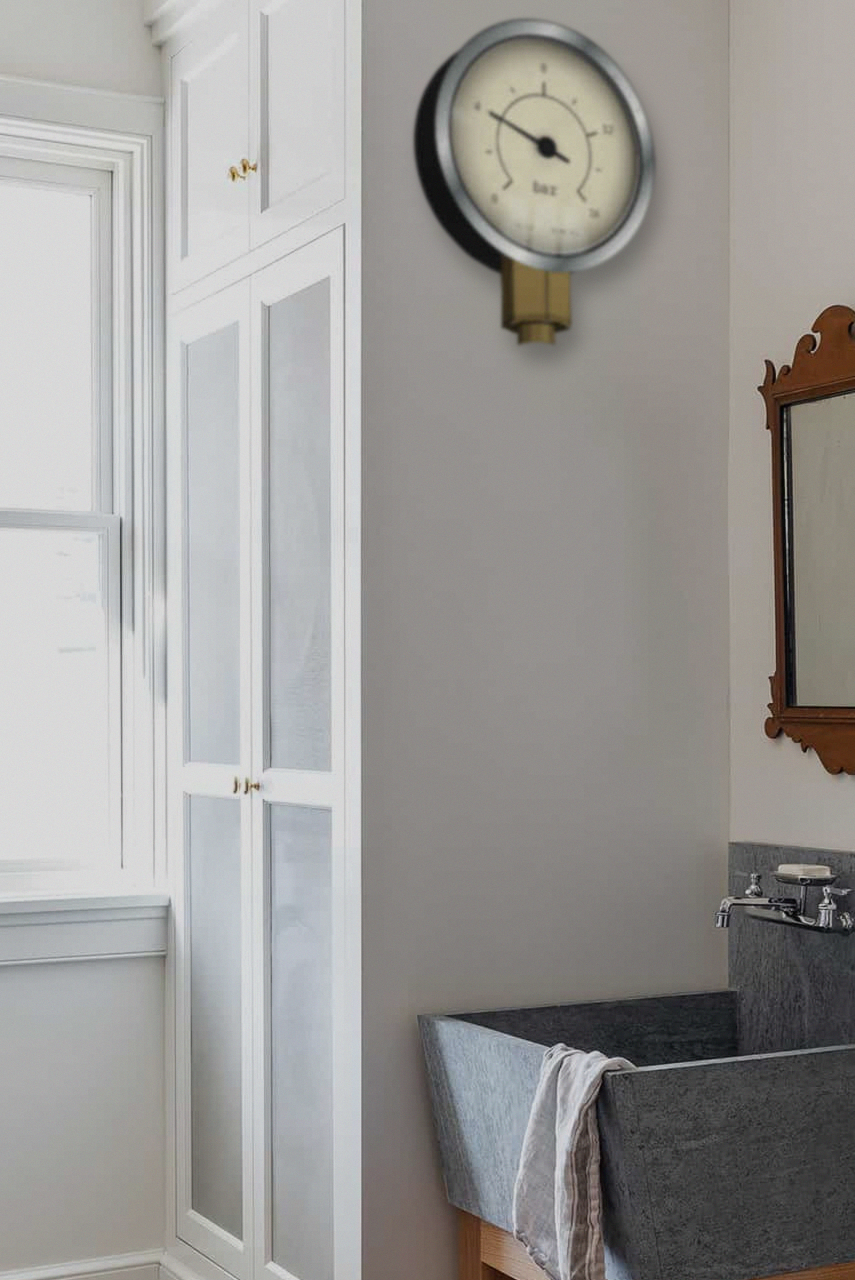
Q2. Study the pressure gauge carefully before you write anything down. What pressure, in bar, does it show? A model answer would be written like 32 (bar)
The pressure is 4 (bar)
